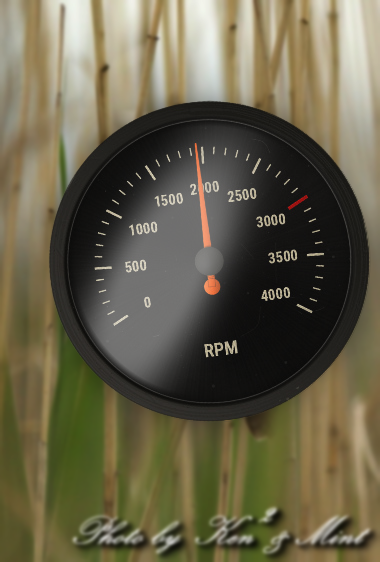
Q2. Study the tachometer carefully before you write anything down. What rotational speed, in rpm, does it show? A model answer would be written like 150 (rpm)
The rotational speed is 1950 (rpm)
